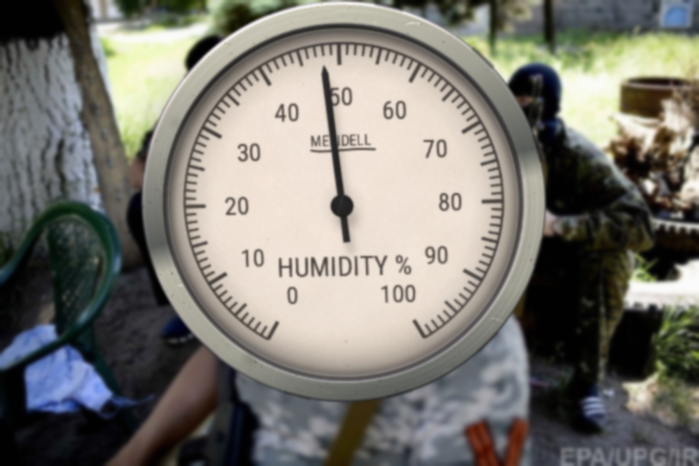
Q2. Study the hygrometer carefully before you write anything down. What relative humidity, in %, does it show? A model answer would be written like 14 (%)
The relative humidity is 48 (%)
